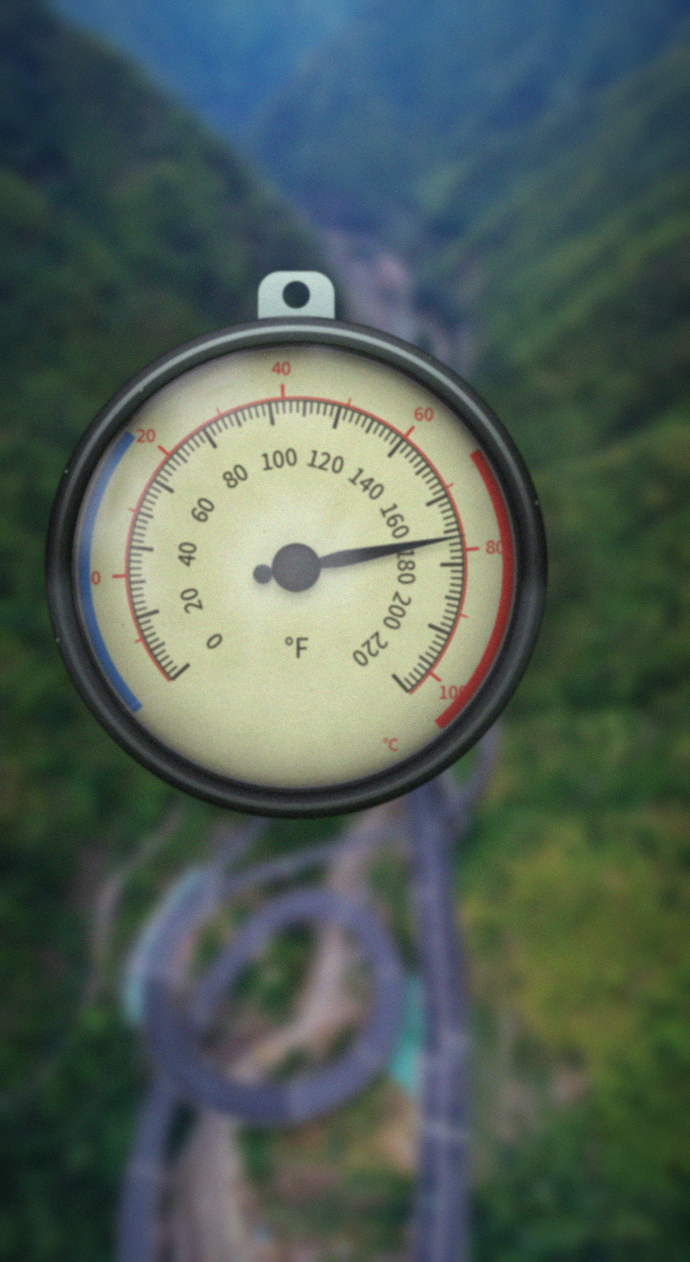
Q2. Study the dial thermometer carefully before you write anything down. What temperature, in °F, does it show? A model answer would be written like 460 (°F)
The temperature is 172 (°F)
